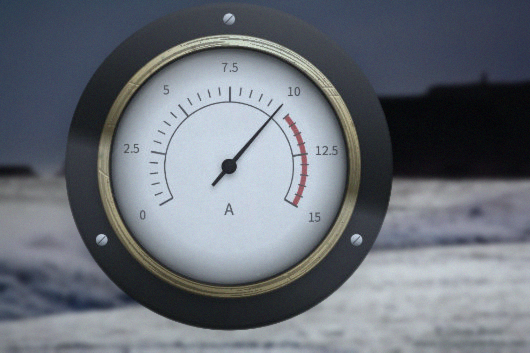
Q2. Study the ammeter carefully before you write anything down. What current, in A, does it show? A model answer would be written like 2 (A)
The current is 10 (A)
